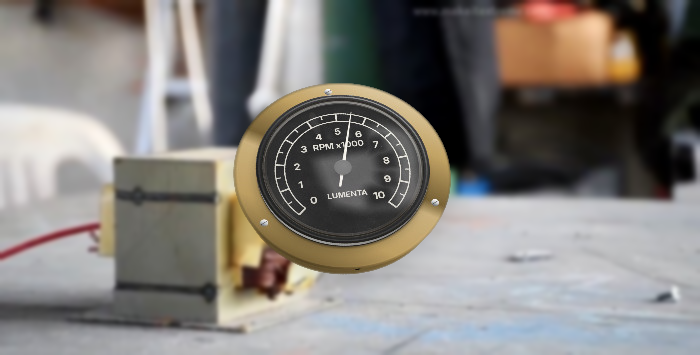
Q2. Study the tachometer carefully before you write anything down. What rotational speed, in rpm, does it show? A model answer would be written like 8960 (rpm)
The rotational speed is 5500 (rpm)
